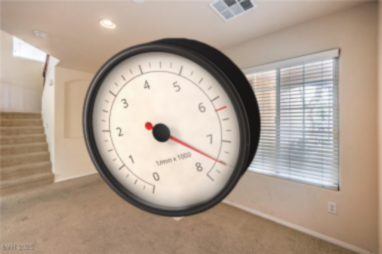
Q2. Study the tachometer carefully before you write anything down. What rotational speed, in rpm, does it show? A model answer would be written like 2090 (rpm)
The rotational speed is 7500 (rpm)
